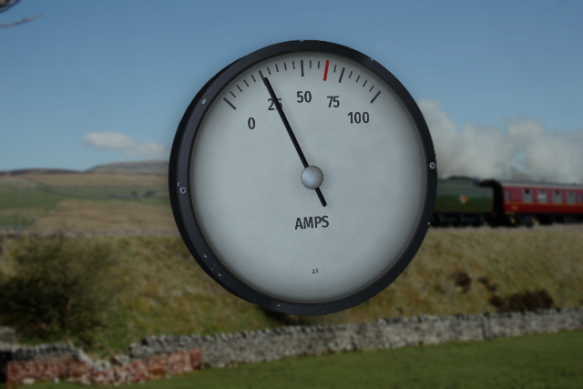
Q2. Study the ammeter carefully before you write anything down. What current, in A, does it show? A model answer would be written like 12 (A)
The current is 25 (A)
